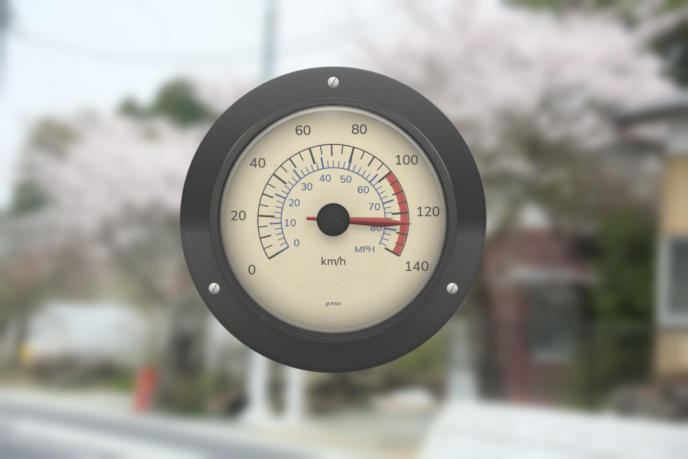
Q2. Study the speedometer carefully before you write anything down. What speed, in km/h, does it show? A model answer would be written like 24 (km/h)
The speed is 125 (km/h)
